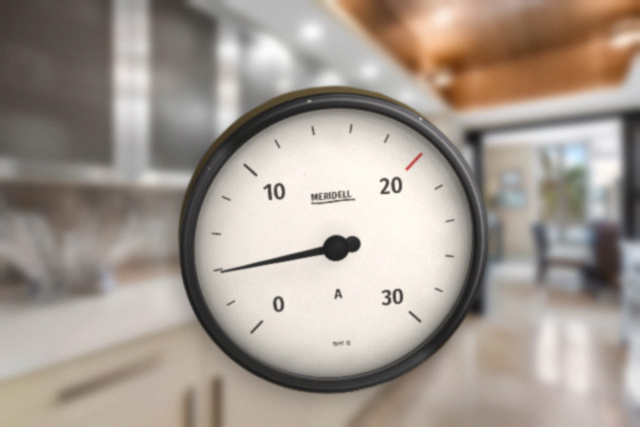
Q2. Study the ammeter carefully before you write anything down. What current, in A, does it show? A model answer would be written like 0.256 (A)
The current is 4 (A)
